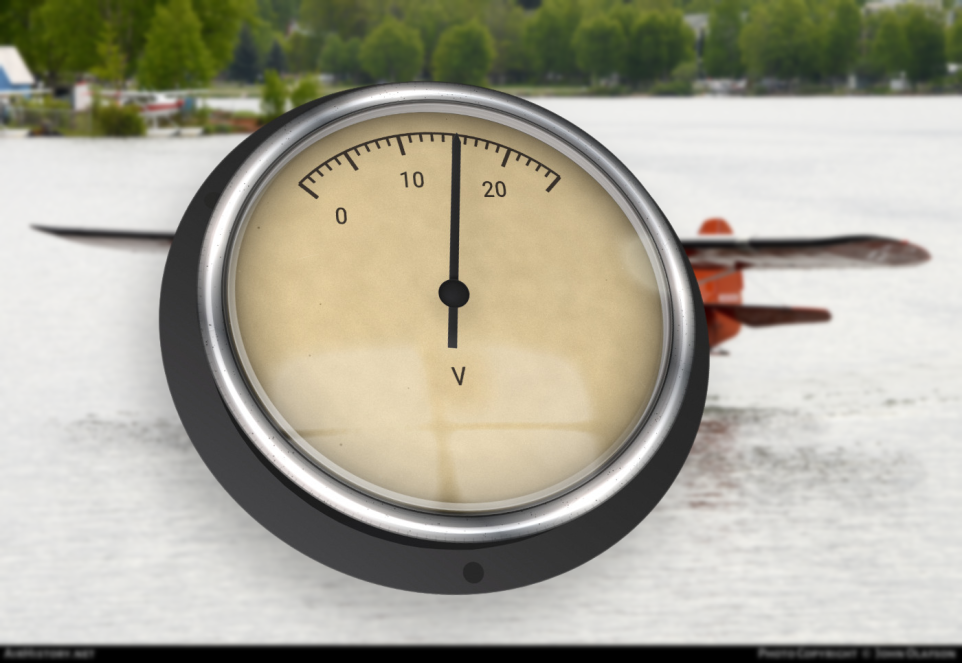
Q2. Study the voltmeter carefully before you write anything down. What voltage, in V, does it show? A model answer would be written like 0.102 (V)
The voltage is 15 (V)
